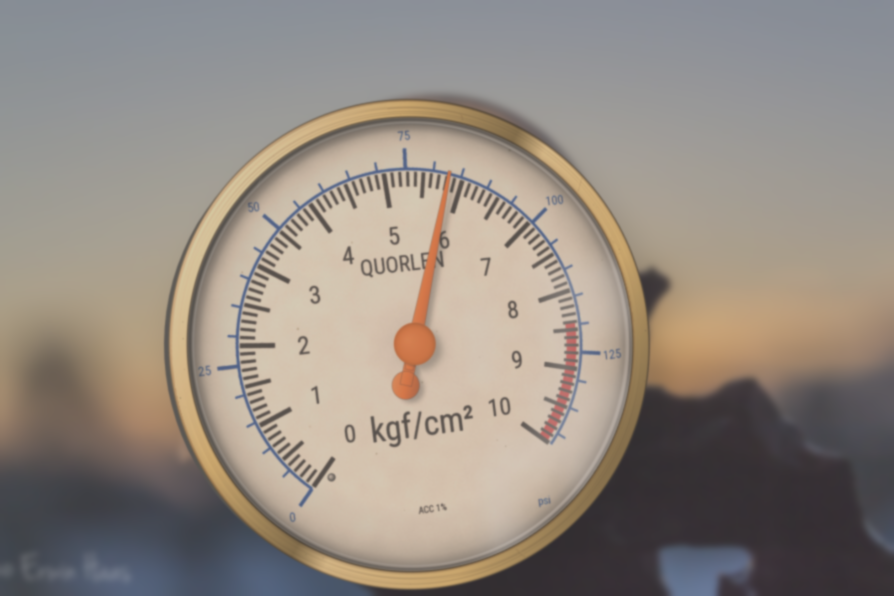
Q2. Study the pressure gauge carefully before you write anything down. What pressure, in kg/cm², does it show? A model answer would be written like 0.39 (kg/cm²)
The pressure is 5.8 (kg/cm²)
